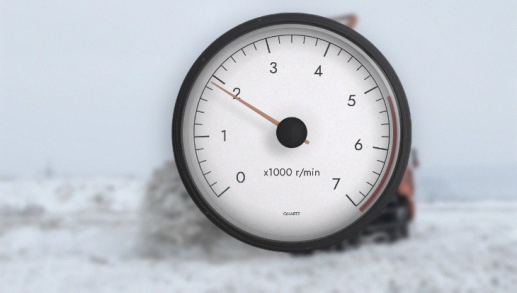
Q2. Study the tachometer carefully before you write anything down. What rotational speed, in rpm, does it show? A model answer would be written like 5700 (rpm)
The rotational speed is 1900 (rpm)
